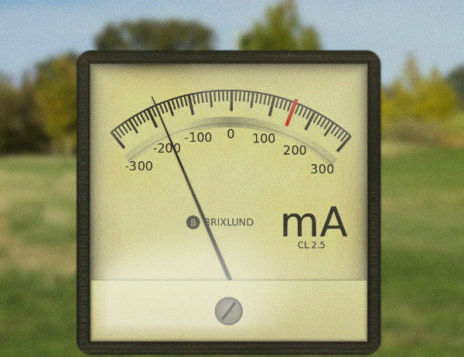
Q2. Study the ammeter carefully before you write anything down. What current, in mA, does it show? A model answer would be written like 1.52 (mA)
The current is -180 (mA)
